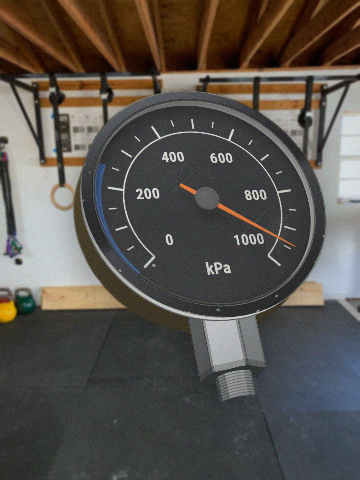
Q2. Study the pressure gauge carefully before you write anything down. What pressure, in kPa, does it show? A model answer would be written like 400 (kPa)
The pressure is 950 (kPa)
